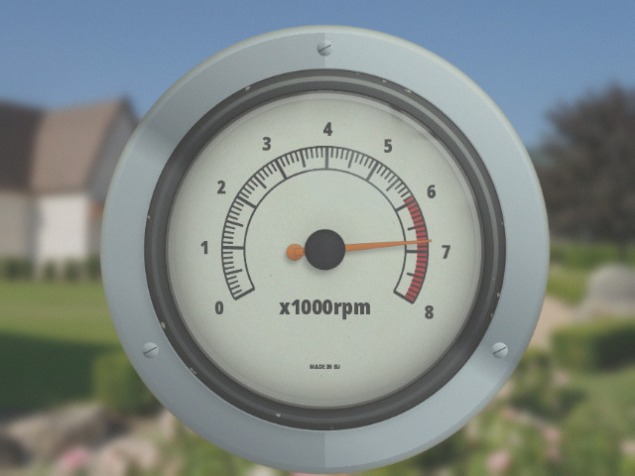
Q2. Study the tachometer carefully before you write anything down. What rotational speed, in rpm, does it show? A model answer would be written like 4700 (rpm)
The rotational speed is 6800 (rpm)
